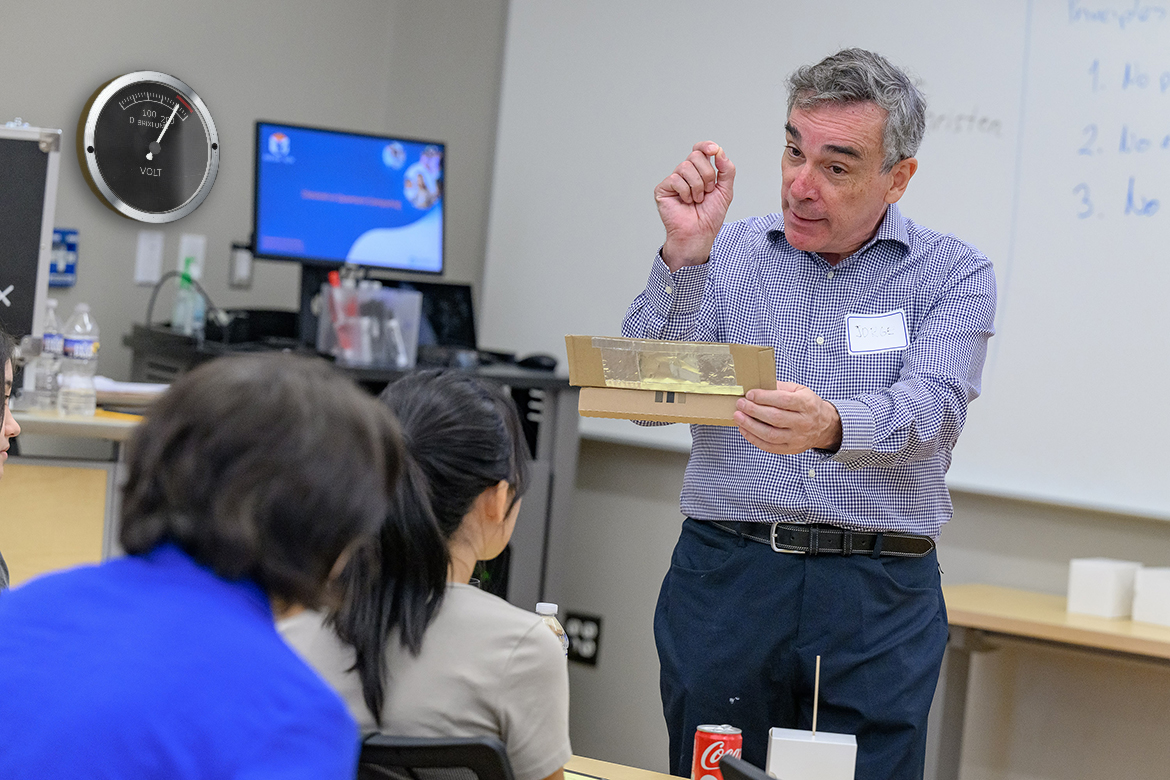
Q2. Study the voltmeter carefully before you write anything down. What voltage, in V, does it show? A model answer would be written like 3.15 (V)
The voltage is 200 (V)
